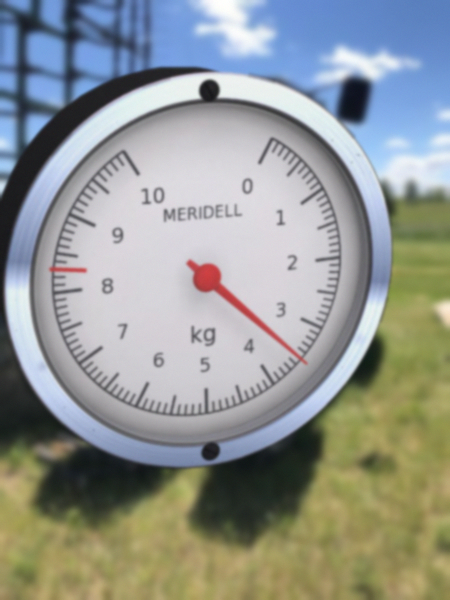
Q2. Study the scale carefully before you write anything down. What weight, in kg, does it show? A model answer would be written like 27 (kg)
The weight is 3.5 (kg)
